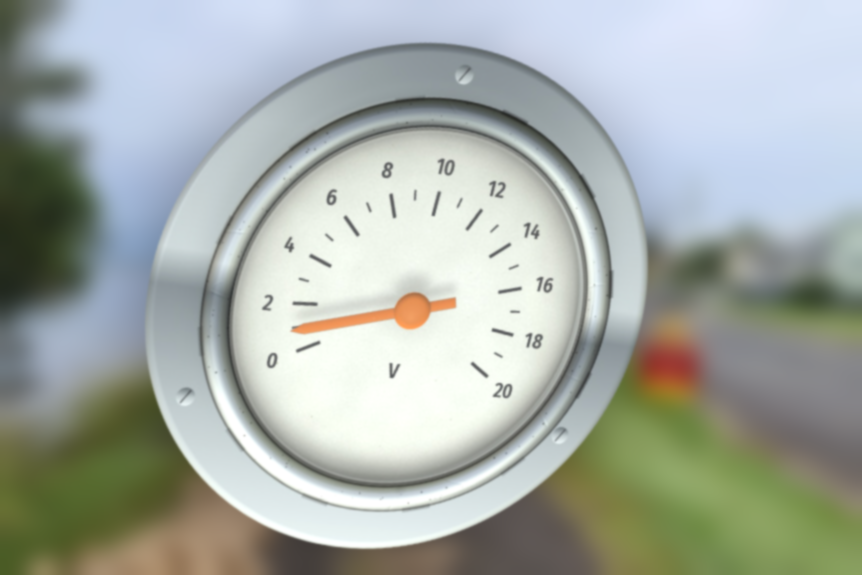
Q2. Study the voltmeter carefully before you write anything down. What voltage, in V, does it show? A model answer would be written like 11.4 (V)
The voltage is 1 (V)
